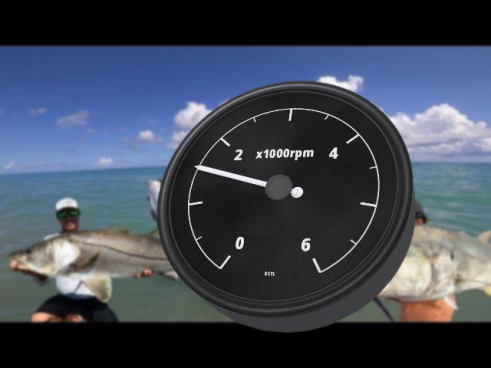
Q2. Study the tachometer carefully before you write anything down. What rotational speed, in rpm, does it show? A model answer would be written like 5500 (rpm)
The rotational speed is 1500 (rpm)
